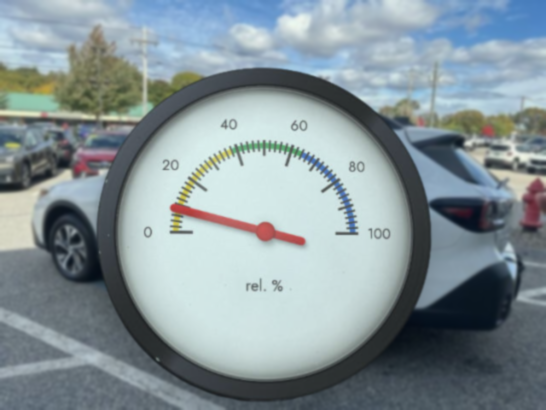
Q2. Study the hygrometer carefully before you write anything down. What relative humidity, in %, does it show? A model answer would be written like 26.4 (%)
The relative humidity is 8 (%)
